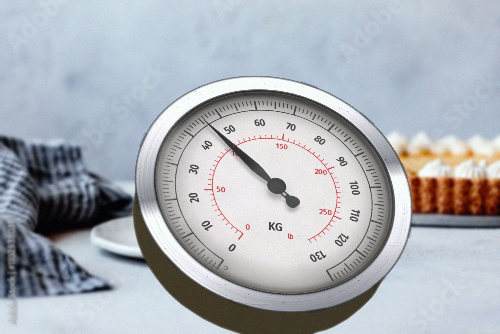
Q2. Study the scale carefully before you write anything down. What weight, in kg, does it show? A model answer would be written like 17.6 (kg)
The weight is 45 (kg)
